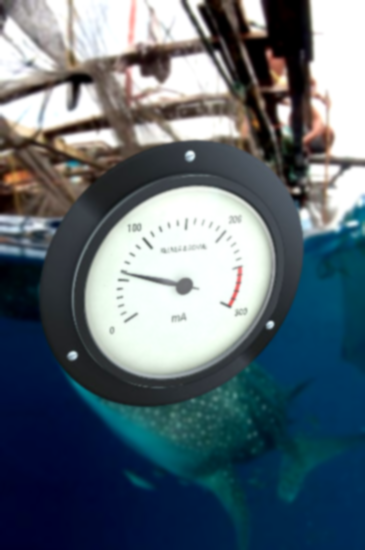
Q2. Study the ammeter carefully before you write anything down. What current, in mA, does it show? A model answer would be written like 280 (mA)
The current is 60 (mA)
